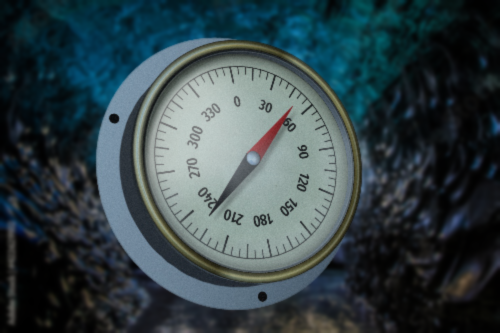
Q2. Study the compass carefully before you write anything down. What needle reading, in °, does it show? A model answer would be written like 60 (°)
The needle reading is 50 (°)
